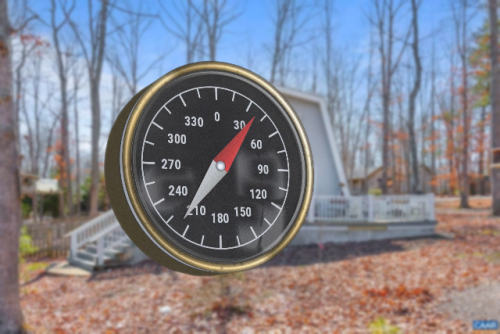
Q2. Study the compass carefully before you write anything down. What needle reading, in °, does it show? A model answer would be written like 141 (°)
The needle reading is 37.5 (°)
